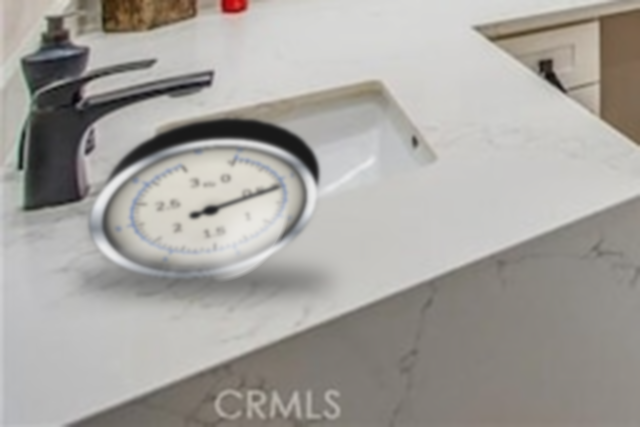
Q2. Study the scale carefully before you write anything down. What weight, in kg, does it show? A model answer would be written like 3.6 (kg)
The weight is 0.5 (kg)
